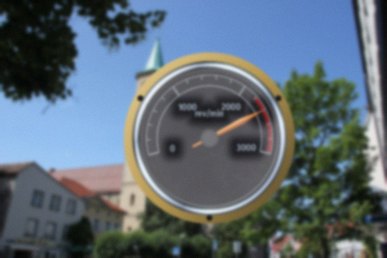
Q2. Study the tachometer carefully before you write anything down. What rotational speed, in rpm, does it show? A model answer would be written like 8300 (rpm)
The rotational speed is 2400 (rpm)
